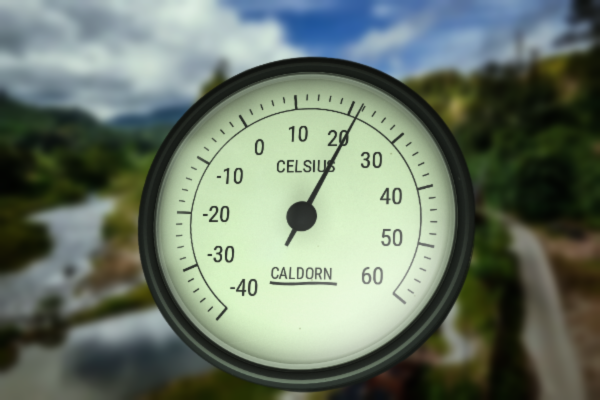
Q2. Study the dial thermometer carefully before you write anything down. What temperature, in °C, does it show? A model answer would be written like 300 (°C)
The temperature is 22 (°C)
